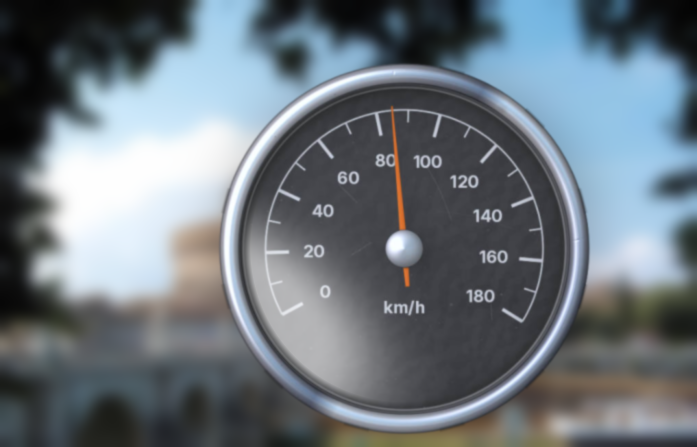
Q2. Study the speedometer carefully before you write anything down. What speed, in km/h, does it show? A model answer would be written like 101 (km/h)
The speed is 85 (km/h)
